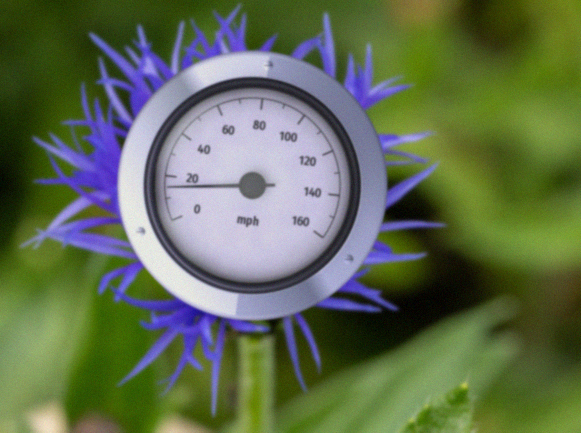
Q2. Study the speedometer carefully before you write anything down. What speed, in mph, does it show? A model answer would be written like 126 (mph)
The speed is 15 (mph)
